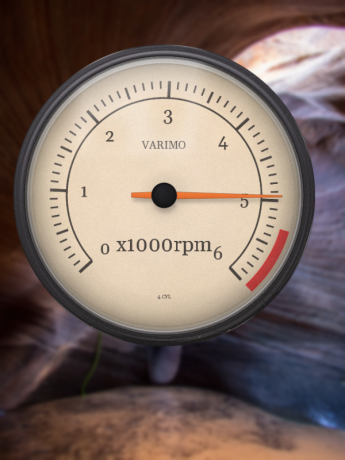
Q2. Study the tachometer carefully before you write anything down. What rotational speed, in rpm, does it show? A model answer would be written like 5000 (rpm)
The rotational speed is 4950 (rpm)
